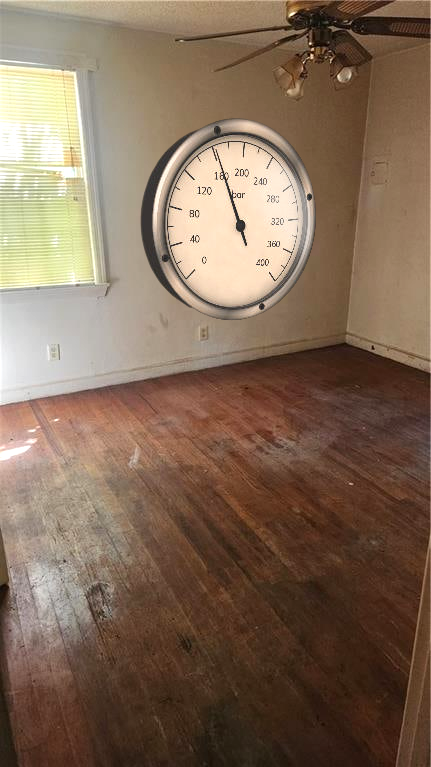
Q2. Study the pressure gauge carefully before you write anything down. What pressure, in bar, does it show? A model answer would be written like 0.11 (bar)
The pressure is 160 (bar)
